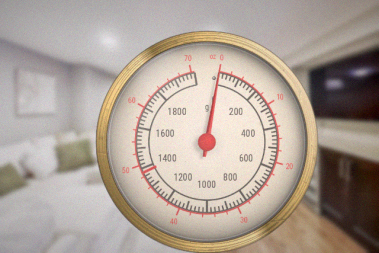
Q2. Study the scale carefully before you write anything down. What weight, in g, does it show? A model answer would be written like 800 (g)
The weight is 0 (g)
